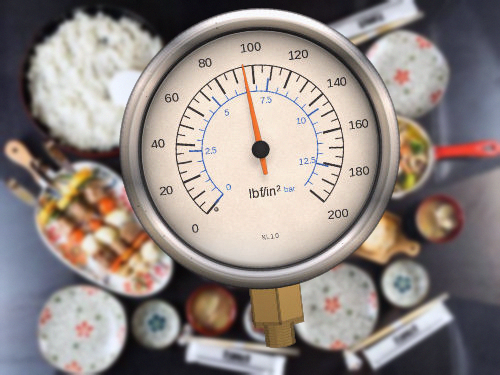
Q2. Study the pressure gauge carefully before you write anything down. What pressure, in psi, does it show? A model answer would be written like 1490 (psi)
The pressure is 95 (psi)
